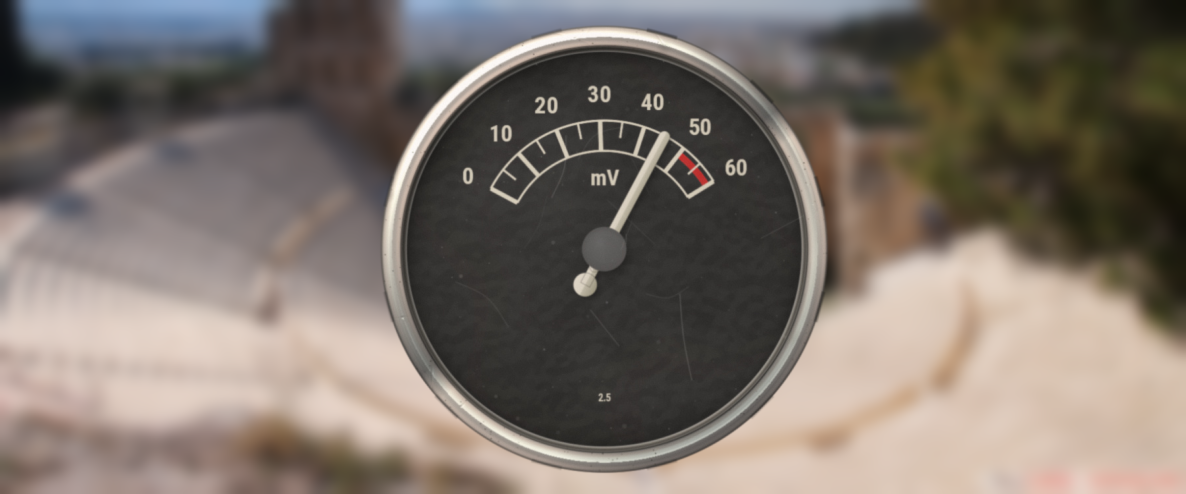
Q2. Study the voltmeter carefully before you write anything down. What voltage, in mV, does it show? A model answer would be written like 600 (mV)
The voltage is 45 (mV)
